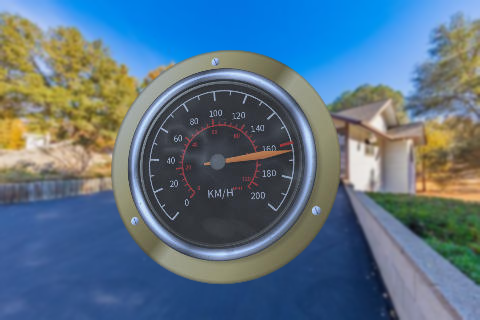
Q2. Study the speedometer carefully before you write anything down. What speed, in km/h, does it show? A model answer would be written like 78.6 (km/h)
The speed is 165 (km/h)
